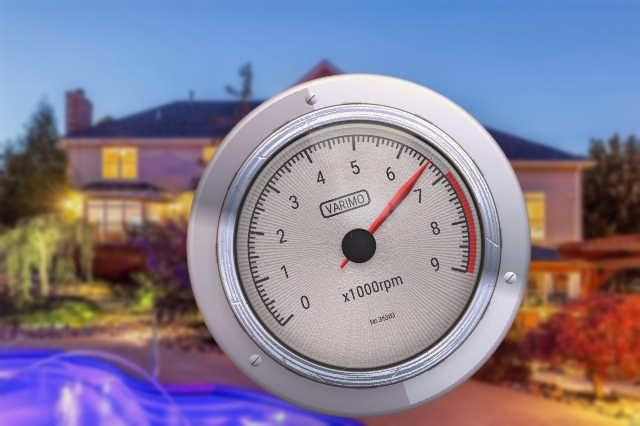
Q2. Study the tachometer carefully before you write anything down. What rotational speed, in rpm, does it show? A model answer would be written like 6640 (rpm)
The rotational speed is 6600 (rpm)
